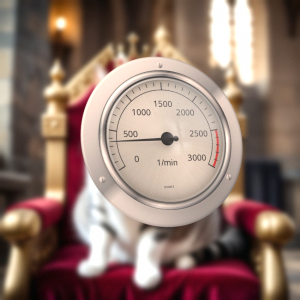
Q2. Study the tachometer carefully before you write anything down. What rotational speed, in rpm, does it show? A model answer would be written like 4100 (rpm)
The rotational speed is 350 (rpm)
